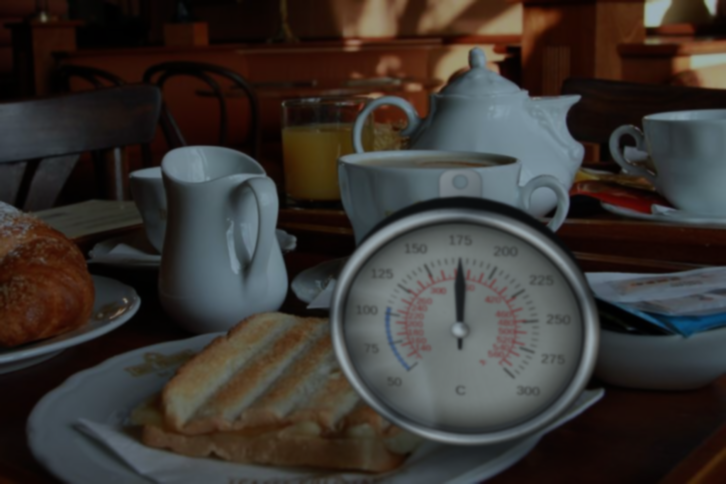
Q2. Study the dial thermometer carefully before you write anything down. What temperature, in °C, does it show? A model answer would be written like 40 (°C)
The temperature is 175 (°C)
